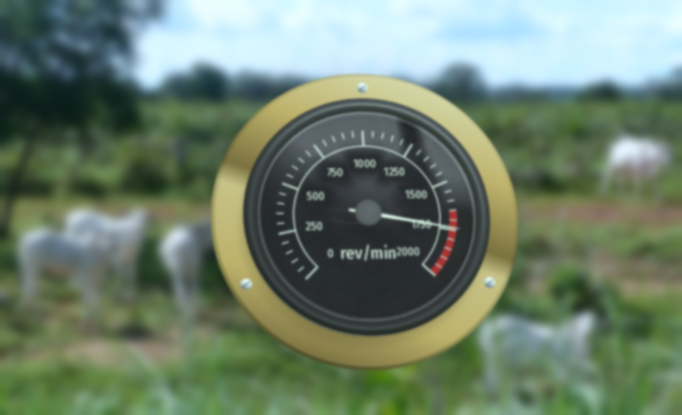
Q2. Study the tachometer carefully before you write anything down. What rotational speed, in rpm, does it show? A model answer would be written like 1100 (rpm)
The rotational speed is 1750 (rpm)
